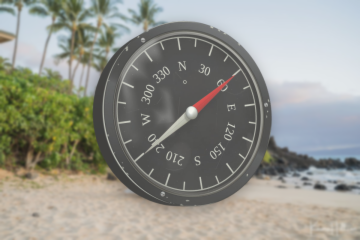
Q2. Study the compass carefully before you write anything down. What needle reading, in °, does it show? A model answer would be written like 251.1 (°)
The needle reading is 60 (°)
